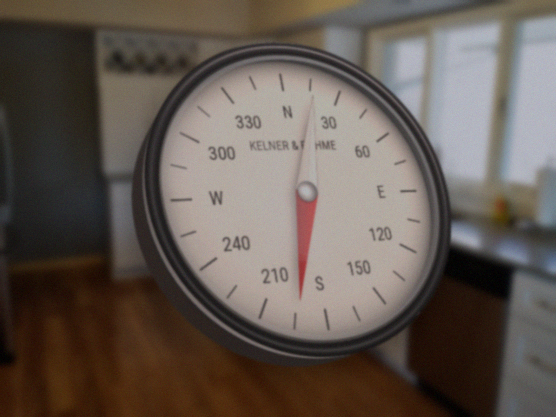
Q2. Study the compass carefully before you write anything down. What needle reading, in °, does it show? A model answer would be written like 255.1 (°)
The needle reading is 195 (°)
